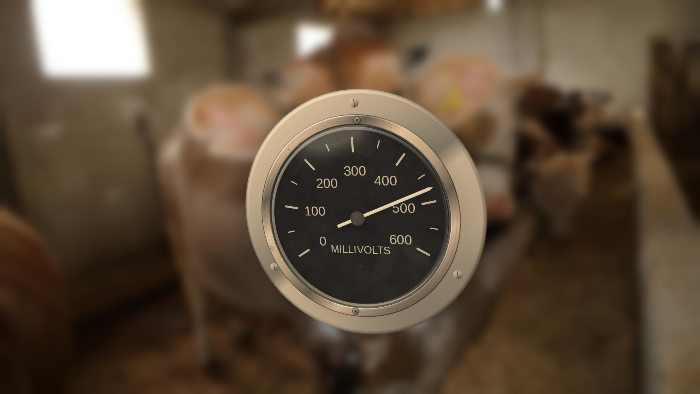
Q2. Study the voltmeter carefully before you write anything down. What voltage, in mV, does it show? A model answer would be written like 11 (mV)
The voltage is 475 (mV)
